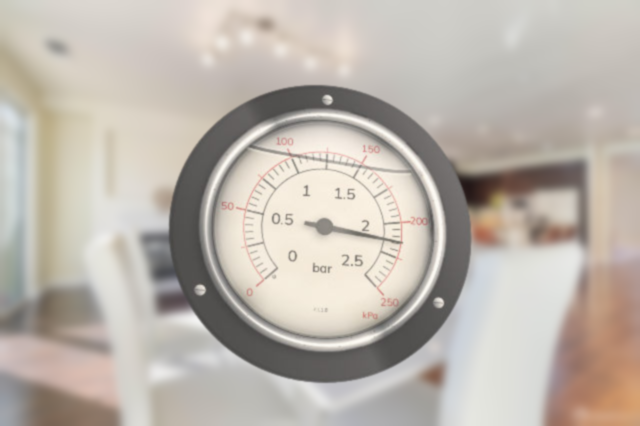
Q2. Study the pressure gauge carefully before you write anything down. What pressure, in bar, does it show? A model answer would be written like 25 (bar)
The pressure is 2.15 (bar)
